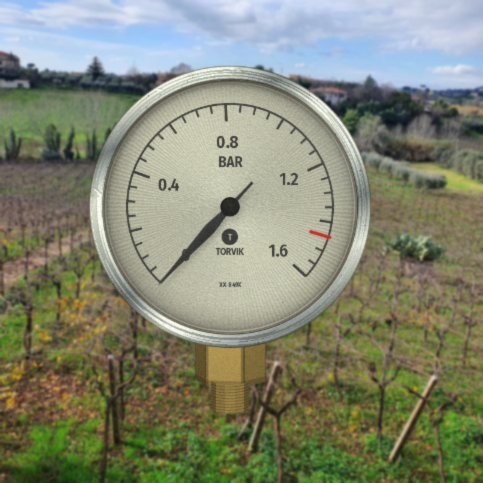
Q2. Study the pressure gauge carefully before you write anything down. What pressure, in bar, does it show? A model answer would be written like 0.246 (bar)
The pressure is 0 (bar)
